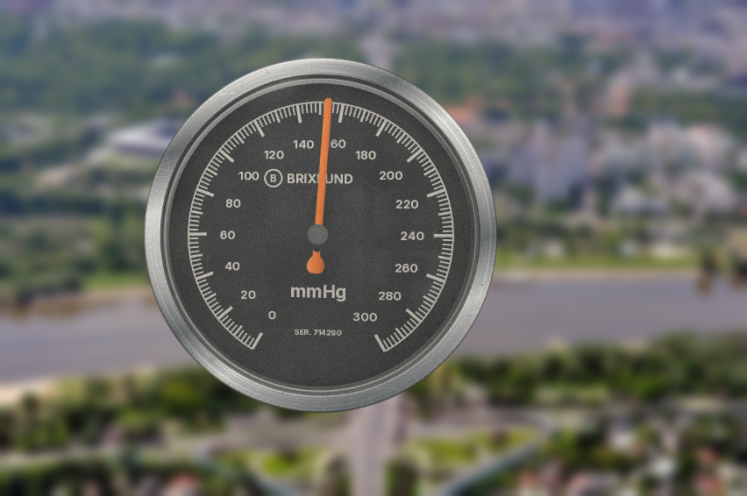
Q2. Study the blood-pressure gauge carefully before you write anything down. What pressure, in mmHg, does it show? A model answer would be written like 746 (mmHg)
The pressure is 154 (mmHg)
